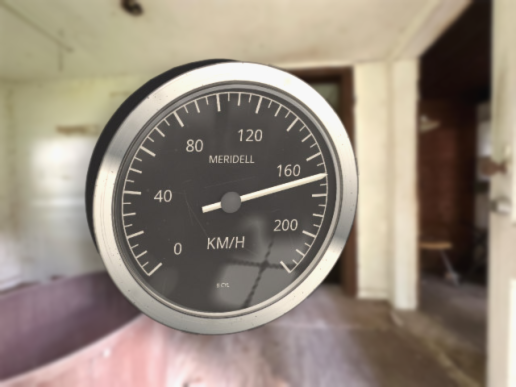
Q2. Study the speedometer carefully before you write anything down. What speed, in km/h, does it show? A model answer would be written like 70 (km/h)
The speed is 170 (km/h)
